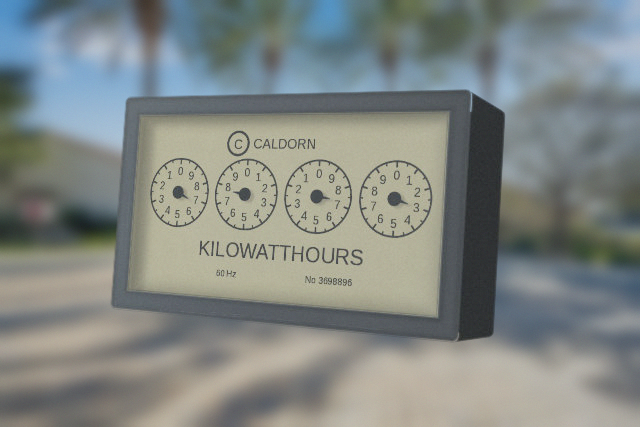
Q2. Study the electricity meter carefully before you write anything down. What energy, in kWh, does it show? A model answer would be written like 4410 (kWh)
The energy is 6773 (kWh)
